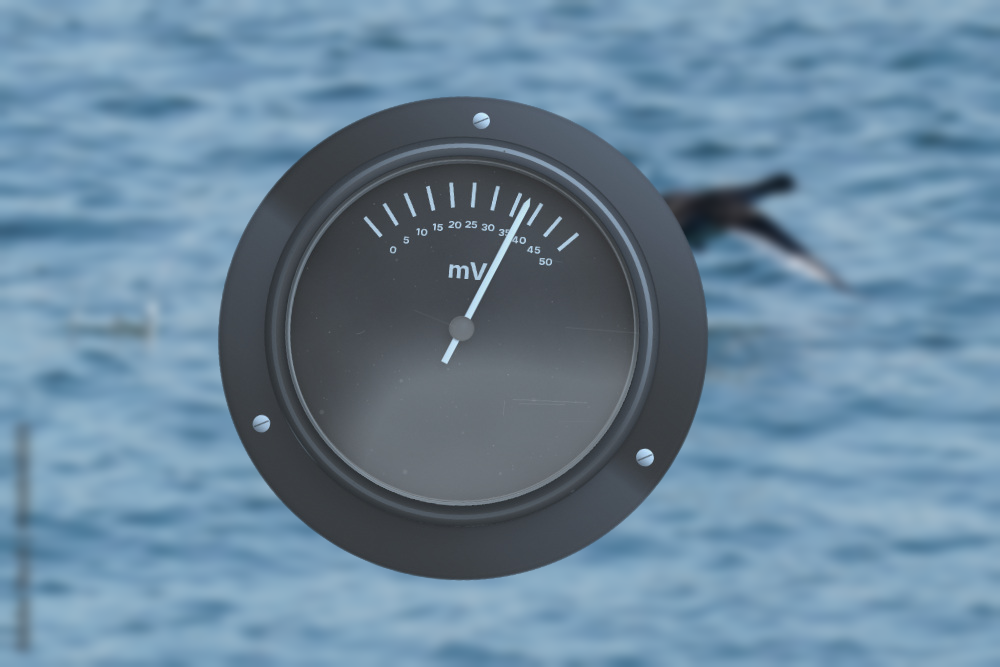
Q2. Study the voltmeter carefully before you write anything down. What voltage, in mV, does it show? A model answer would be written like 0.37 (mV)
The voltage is 37.5 (mV)
